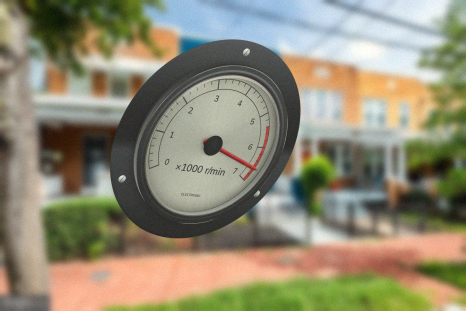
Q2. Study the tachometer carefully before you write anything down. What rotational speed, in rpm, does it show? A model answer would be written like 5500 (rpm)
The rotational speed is 6600 (rpm)
